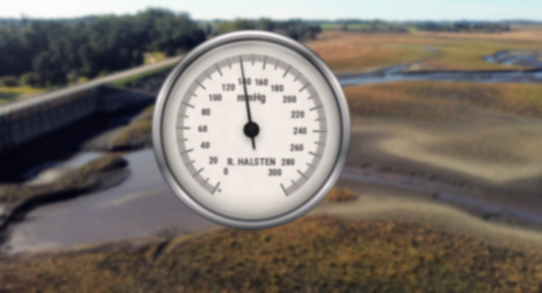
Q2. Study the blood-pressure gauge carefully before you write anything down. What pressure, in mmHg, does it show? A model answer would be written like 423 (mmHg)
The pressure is 140 (mmHg)
